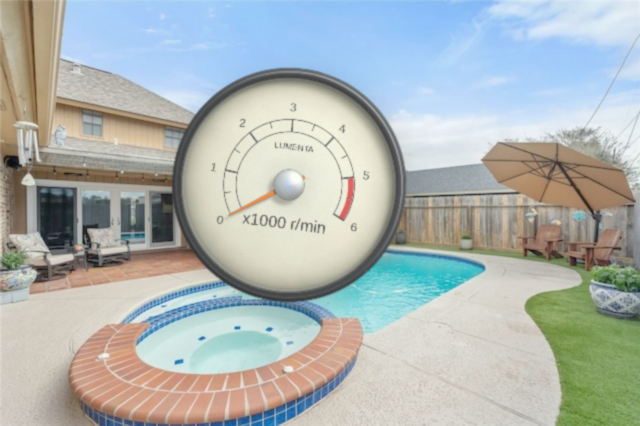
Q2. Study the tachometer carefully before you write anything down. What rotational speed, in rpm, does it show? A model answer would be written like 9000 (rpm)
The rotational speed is 0 (rpm)
